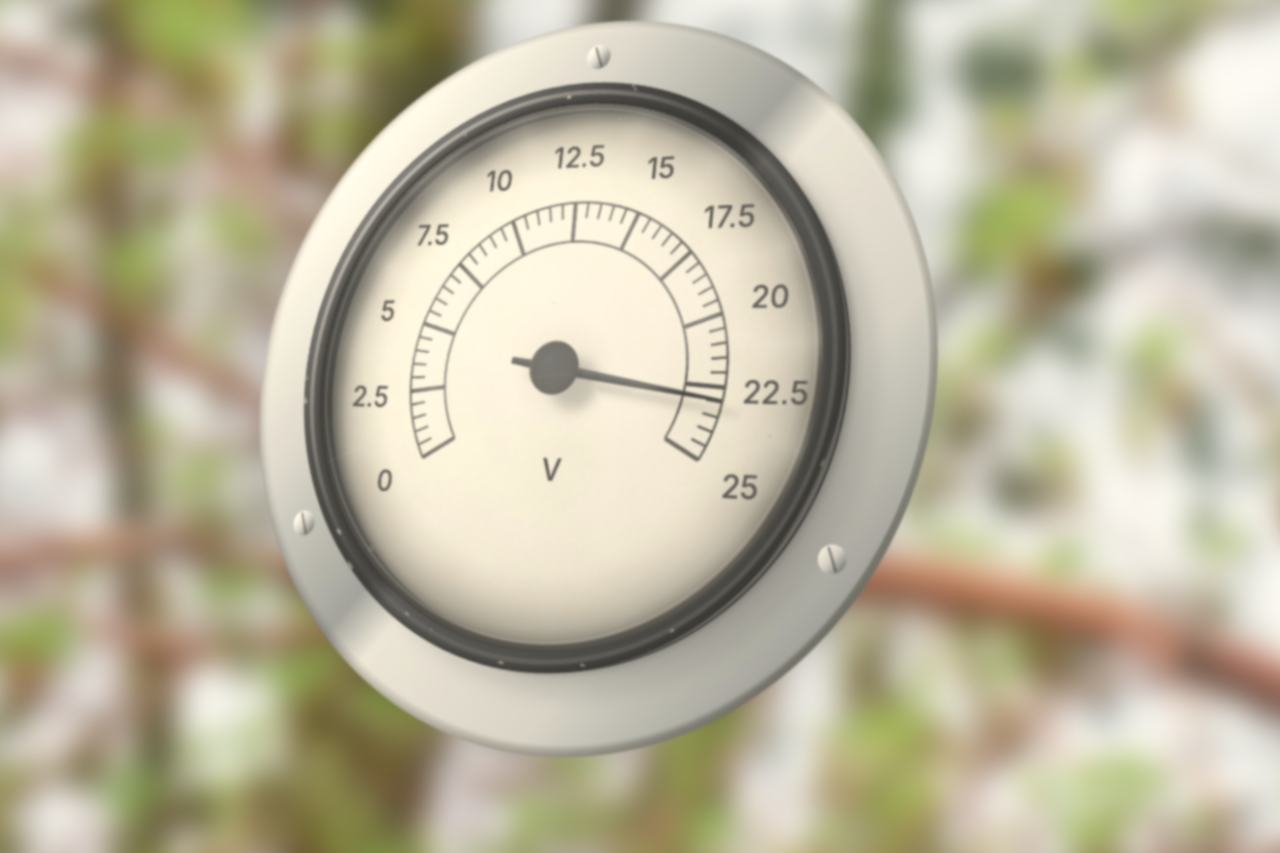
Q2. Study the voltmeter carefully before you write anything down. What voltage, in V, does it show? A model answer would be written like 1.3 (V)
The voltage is 23 (V)
